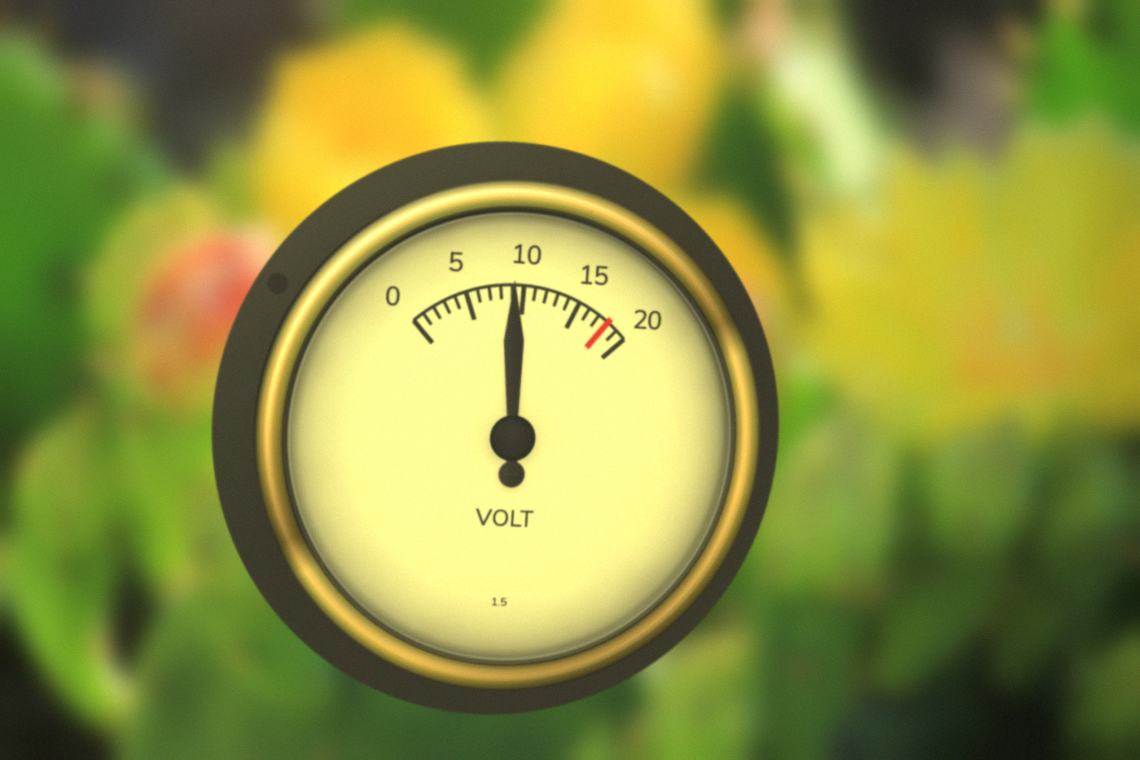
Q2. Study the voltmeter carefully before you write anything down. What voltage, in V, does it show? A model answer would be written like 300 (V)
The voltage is 9 (V)
